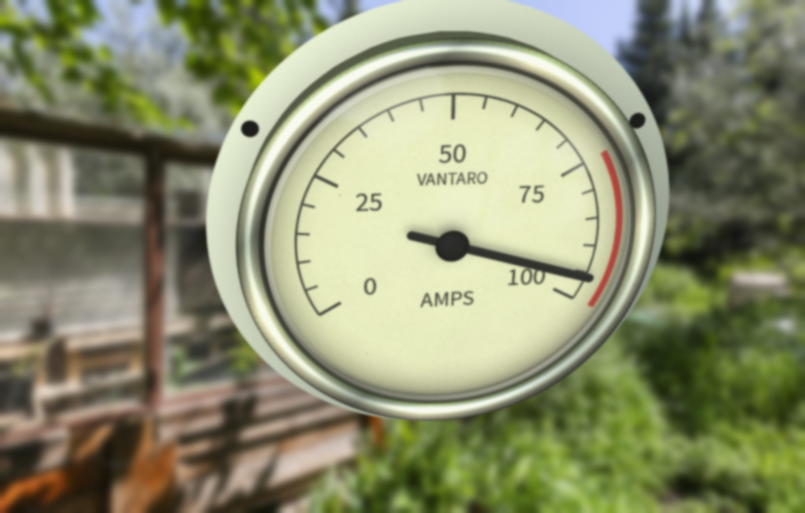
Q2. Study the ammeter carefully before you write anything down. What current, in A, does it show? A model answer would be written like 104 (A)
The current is 95 (A)
